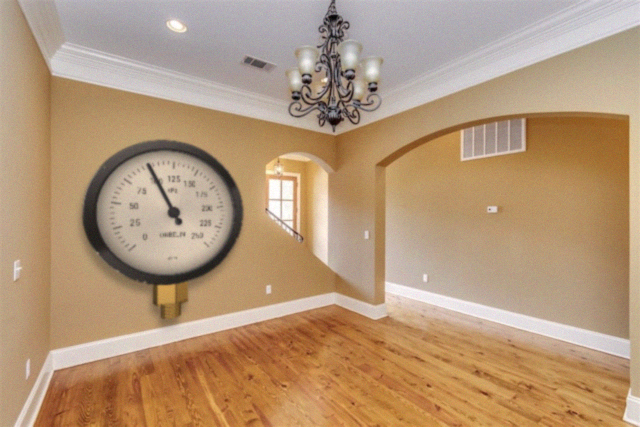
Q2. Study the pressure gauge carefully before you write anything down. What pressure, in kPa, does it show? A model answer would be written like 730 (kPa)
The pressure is 100 (kPa)
